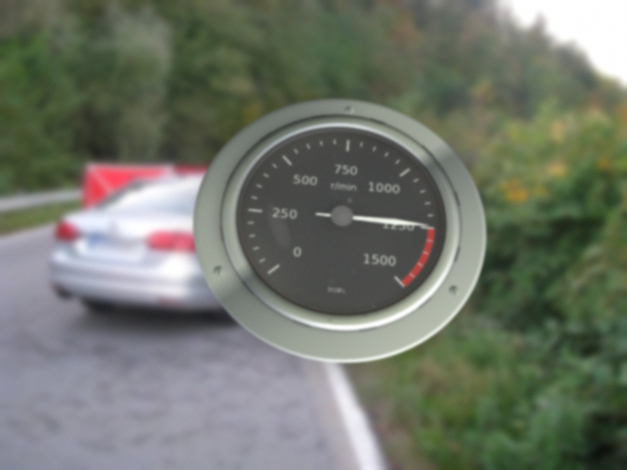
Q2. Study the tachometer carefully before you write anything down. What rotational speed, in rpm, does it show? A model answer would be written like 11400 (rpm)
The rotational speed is 1250 (rpm)
